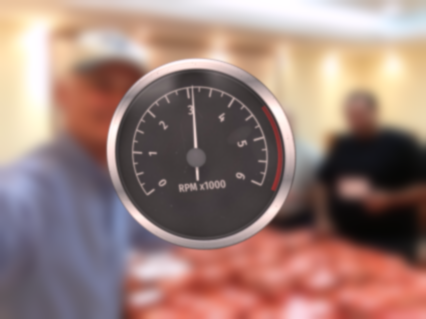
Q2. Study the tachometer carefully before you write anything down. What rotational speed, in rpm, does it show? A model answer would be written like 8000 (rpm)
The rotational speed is 3125 (rpm)
